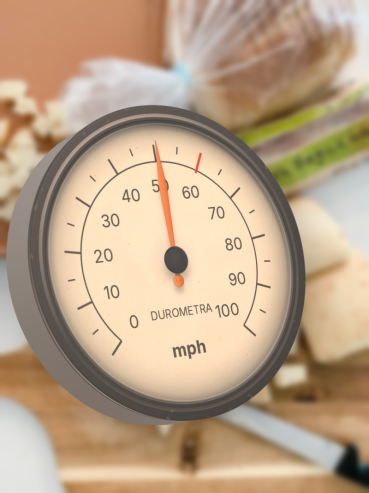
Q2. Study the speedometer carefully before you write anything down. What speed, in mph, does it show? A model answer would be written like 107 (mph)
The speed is 50 (mph)
